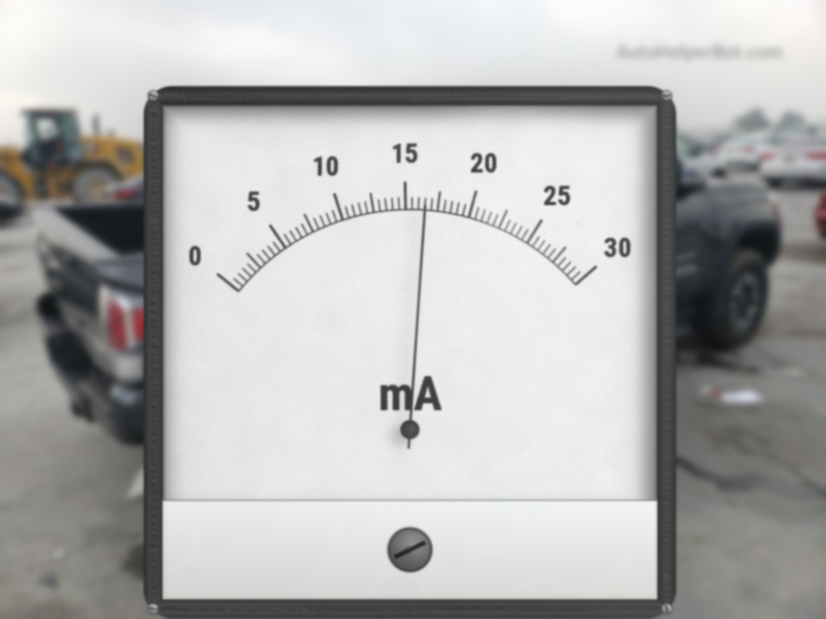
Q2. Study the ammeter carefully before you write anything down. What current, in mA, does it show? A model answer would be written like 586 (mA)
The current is 16.5 (mA)
